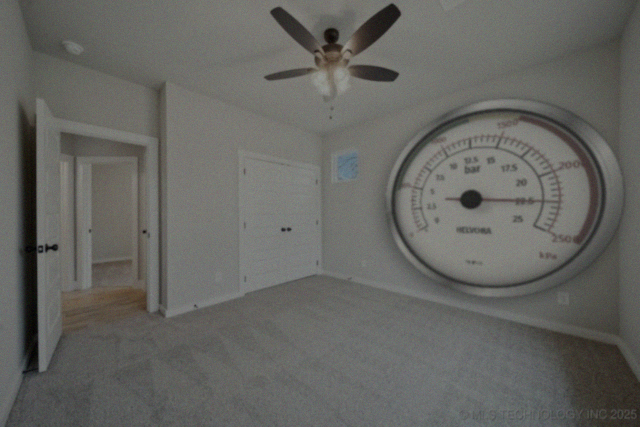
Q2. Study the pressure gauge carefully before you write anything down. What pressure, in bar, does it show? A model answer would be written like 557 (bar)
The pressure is 22.5 (bar)
